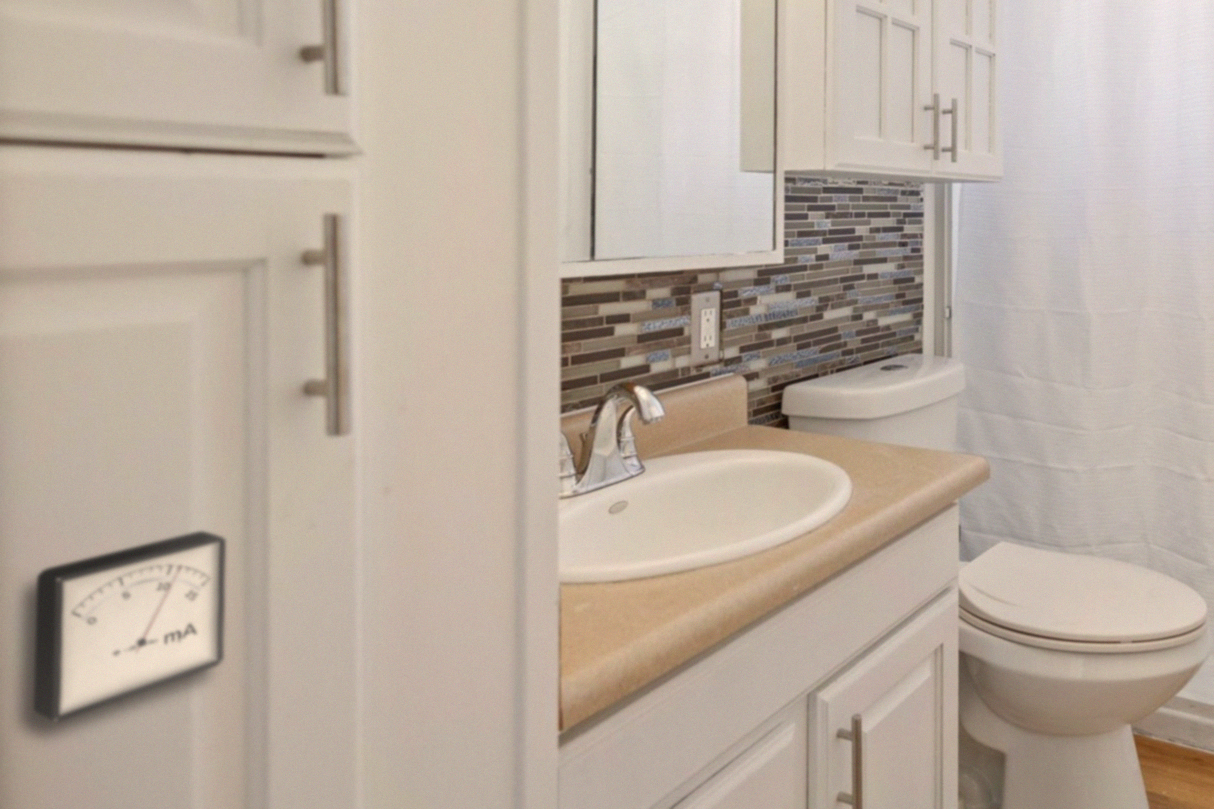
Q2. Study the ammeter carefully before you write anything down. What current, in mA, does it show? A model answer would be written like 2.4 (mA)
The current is 11 (mA)
